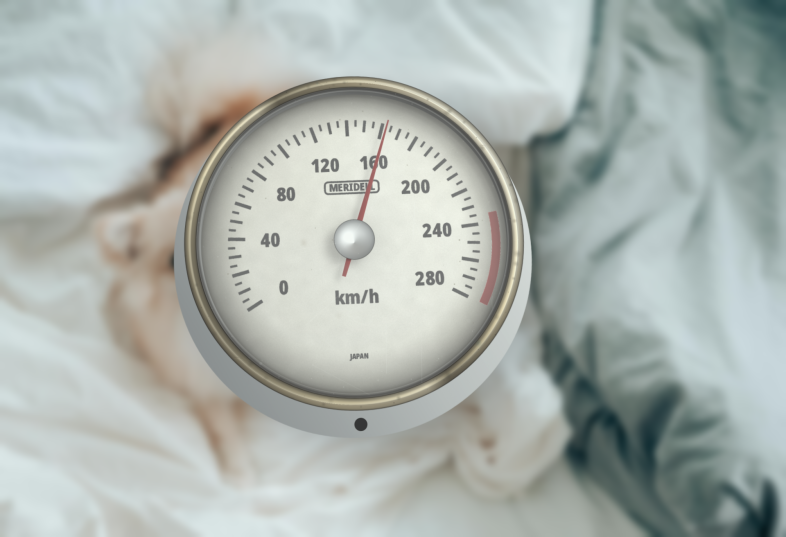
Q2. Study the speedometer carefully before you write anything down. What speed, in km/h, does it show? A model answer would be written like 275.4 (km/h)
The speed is 162.5 (km/h)
